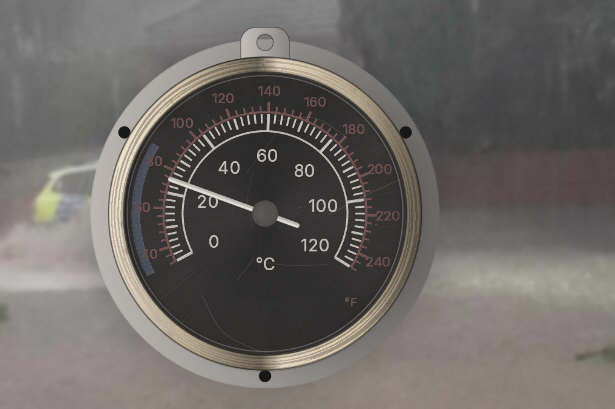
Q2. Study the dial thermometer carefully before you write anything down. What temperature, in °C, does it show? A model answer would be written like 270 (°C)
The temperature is 24 (°C)
